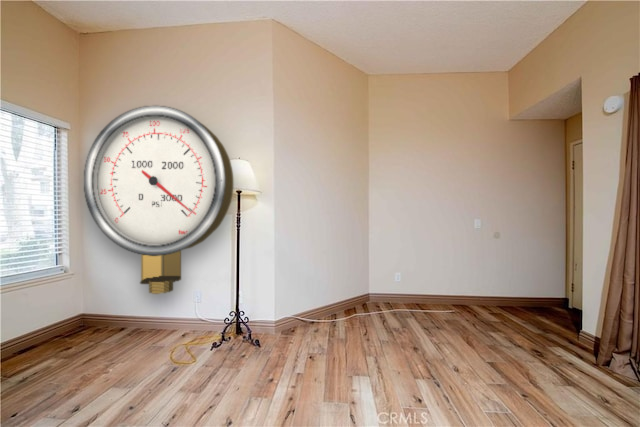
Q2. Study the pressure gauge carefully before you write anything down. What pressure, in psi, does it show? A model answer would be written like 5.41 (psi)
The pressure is 2900 (psi)
